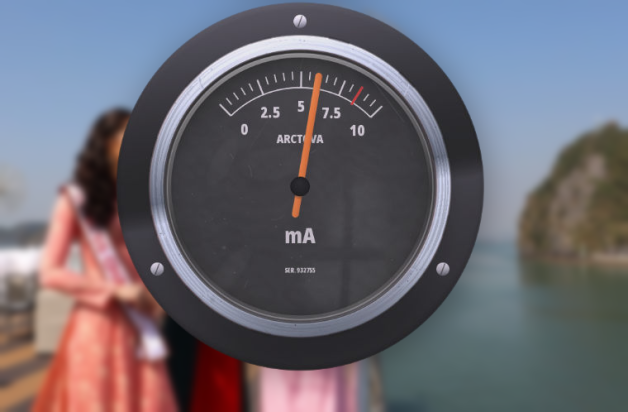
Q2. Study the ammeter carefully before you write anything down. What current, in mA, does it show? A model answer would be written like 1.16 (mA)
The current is 6 (mA)
